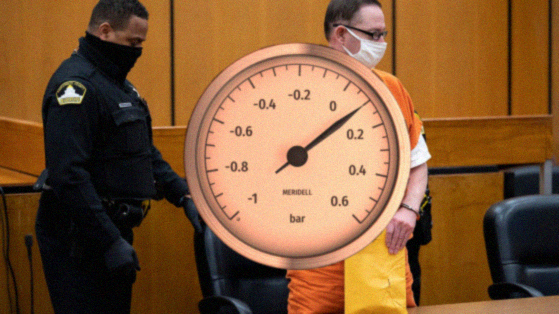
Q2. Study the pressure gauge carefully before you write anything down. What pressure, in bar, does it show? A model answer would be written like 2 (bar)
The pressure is 0.1 (bar)
